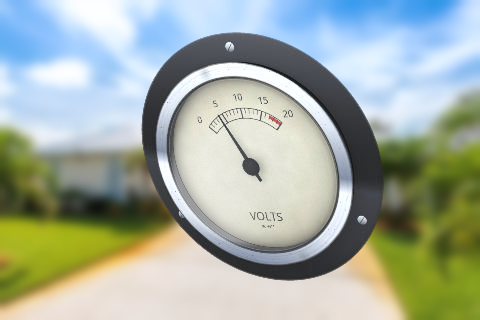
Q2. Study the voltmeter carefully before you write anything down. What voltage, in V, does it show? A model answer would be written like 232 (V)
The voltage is 5 (V)
